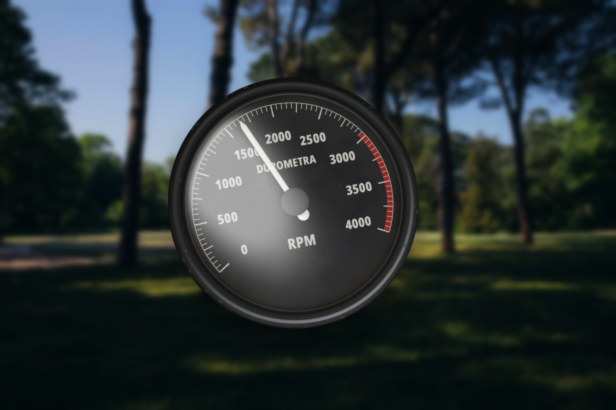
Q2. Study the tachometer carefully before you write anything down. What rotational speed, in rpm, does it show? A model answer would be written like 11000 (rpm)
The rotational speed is 1650 (rpm)
